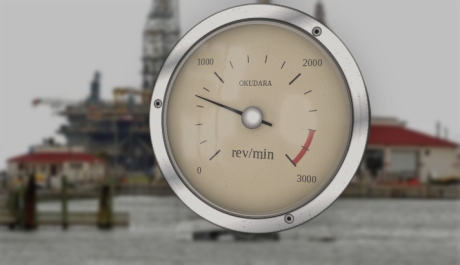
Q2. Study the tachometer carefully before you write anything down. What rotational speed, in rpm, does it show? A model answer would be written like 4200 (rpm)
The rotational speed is 700 (rpm)
